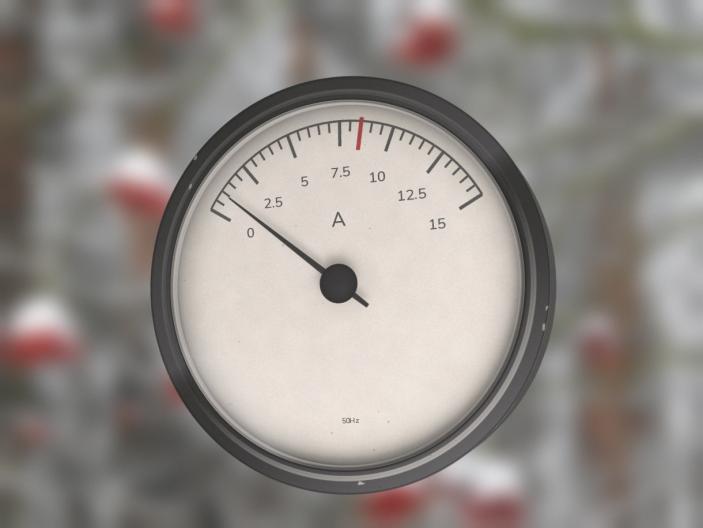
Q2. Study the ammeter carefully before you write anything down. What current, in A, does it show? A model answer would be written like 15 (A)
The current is 1 (A)
